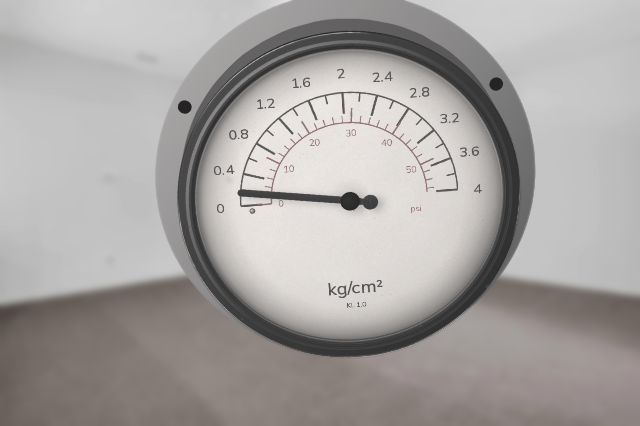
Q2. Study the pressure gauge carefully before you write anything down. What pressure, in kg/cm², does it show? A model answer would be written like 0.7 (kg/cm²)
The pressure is 0.2 (kg/cm²)
